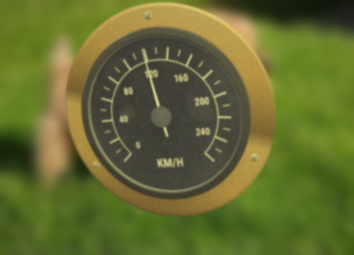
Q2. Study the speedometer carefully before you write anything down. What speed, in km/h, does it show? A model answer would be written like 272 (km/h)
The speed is 120 (km/h)
